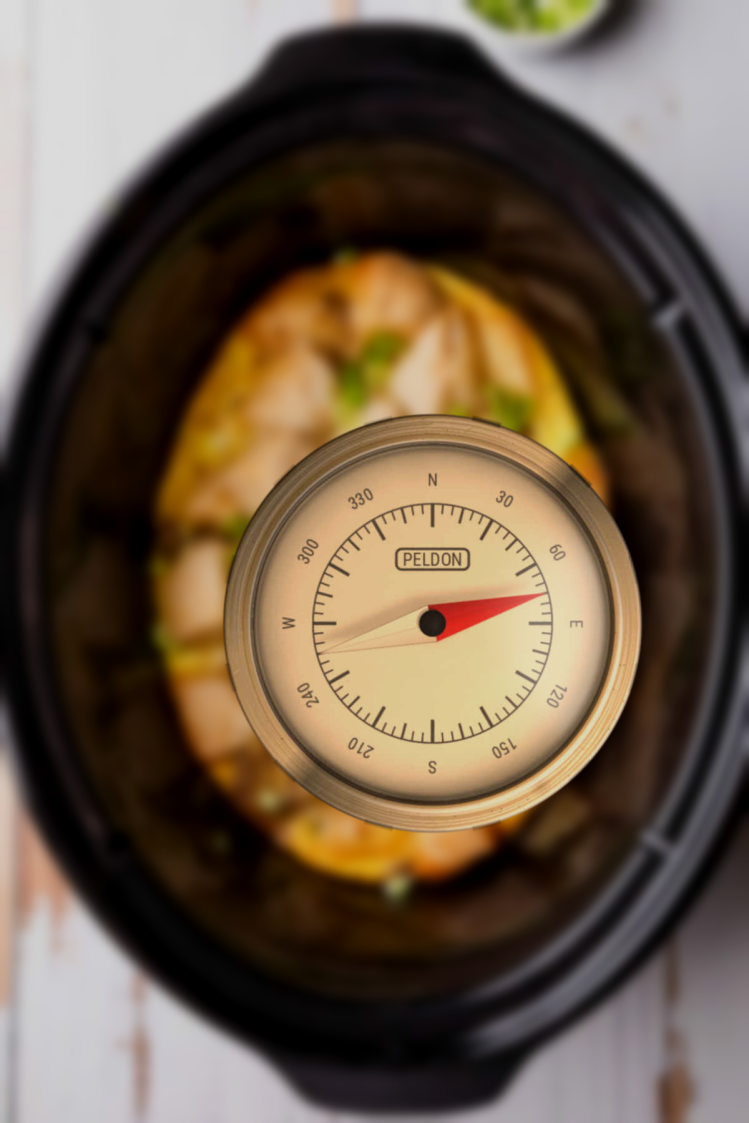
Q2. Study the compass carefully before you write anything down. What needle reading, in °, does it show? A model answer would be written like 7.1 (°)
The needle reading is 75 (°)
